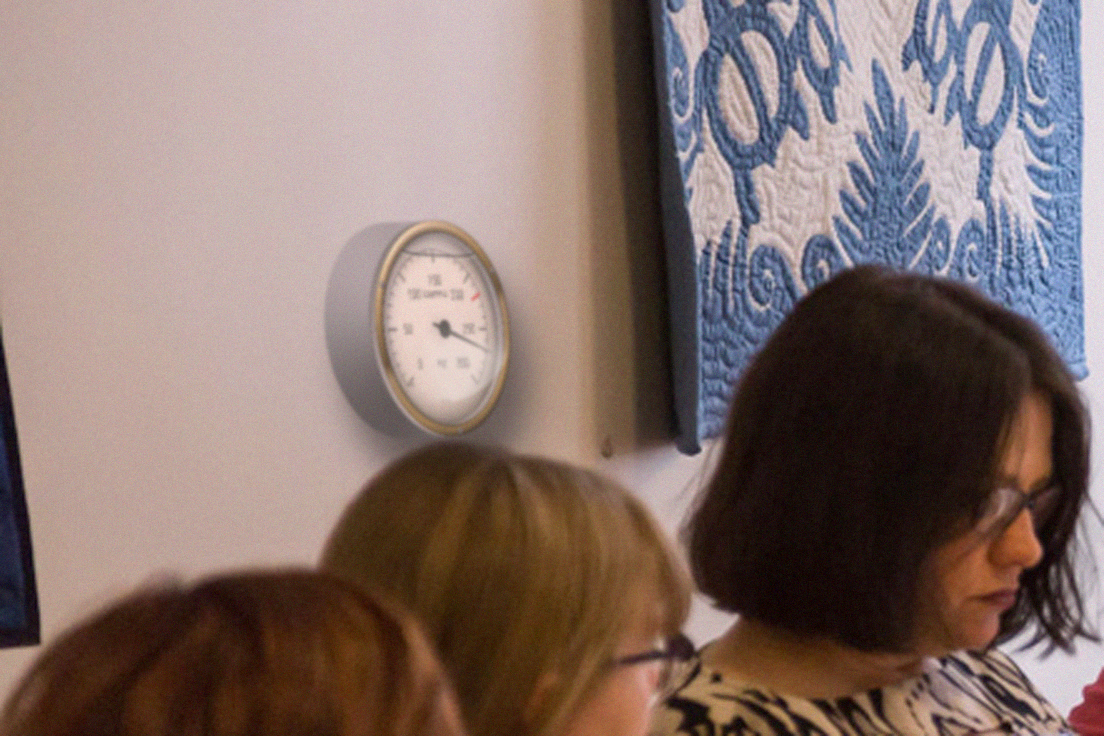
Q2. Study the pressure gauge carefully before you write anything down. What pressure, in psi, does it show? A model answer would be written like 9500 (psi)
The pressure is 270 (psi)
